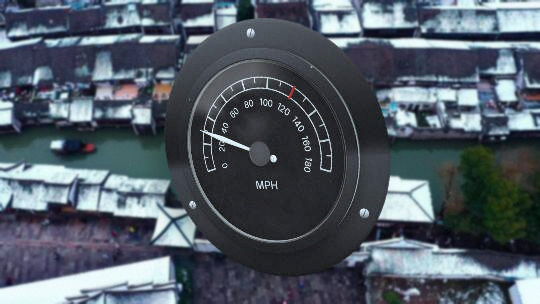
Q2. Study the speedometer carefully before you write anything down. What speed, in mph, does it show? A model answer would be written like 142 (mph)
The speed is 30 (mph)
